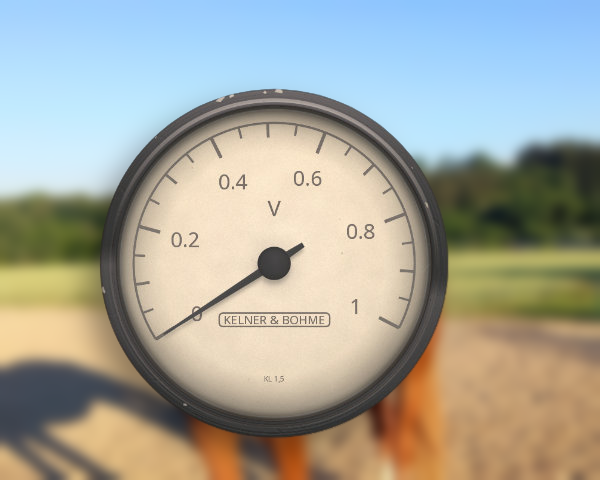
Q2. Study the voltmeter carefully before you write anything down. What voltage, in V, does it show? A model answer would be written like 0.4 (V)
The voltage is 0 (V)
